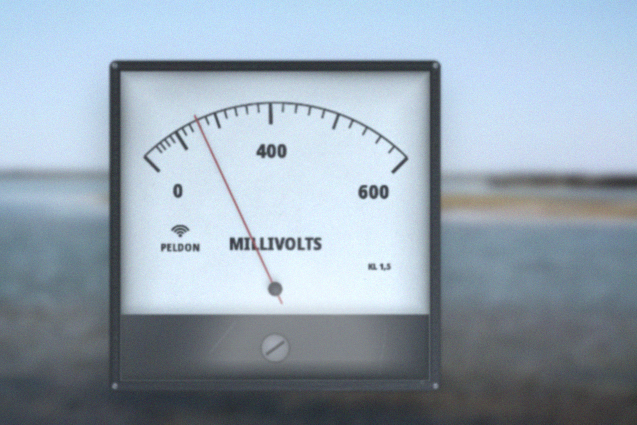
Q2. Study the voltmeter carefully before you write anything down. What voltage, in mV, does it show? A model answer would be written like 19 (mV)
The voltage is 260 (mV)
